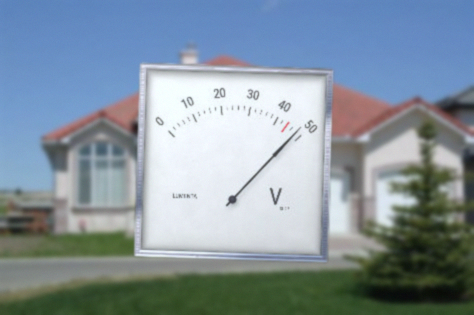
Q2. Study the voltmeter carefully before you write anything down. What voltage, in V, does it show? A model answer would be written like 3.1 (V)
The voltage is 48 (V)
